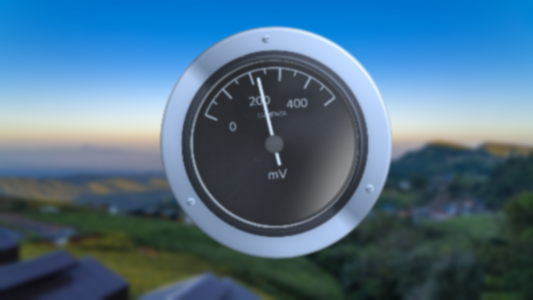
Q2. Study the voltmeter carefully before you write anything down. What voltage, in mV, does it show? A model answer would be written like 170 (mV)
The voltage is 225 (mV)
